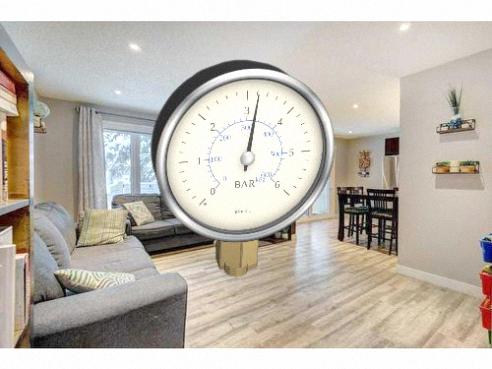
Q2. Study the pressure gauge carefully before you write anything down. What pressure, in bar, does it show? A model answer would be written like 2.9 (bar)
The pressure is 3.2 (bar)
